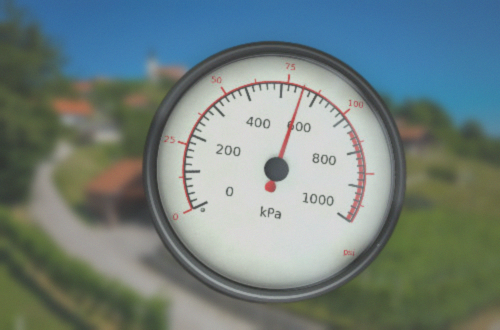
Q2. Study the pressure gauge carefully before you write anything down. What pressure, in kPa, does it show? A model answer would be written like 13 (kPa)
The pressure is 560 (kPa)
